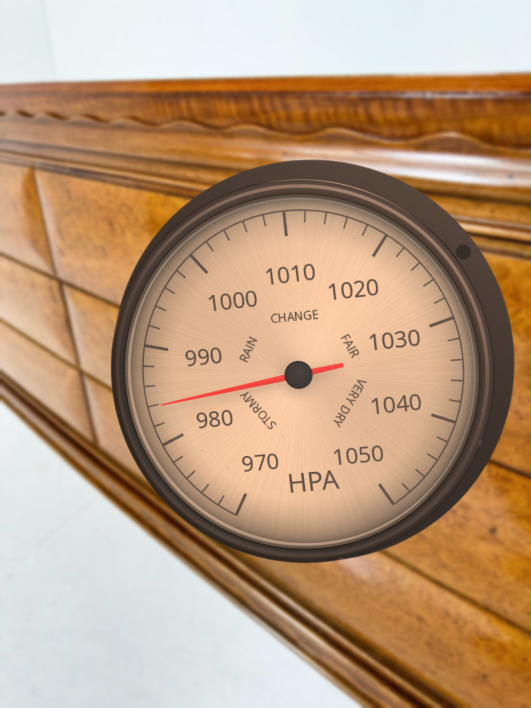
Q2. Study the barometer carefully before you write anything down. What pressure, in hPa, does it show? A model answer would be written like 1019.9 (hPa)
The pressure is 984 (hPa)
